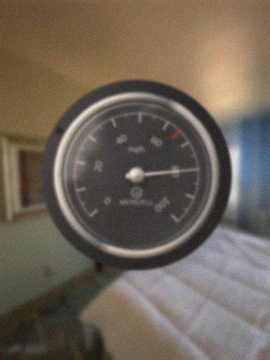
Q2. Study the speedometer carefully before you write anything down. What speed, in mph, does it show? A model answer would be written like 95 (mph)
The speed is 80 (mph)
